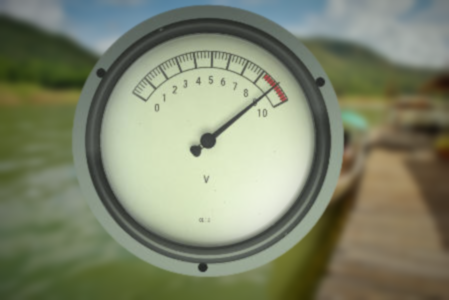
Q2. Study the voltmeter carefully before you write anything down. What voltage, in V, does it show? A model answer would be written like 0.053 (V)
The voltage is 9 (V)
